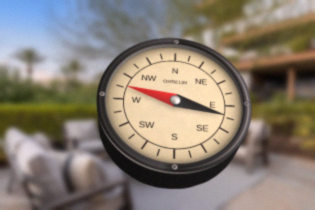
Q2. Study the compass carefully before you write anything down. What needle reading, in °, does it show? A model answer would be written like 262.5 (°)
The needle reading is 285 (°)
